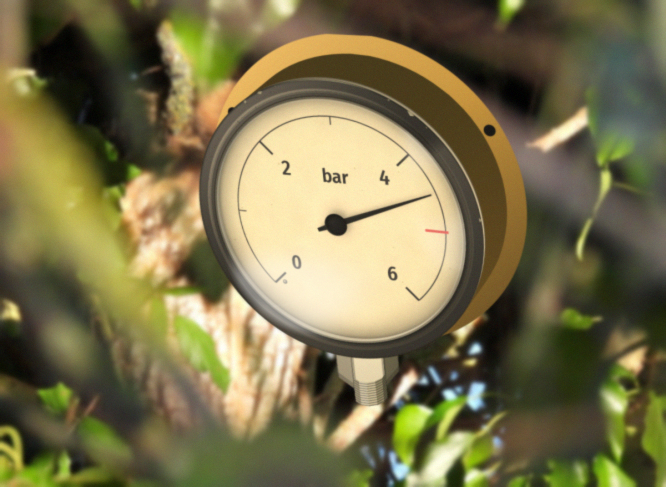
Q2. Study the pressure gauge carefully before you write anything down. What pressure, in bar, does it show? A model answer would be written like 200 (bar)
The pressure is 4.5 (bar)
